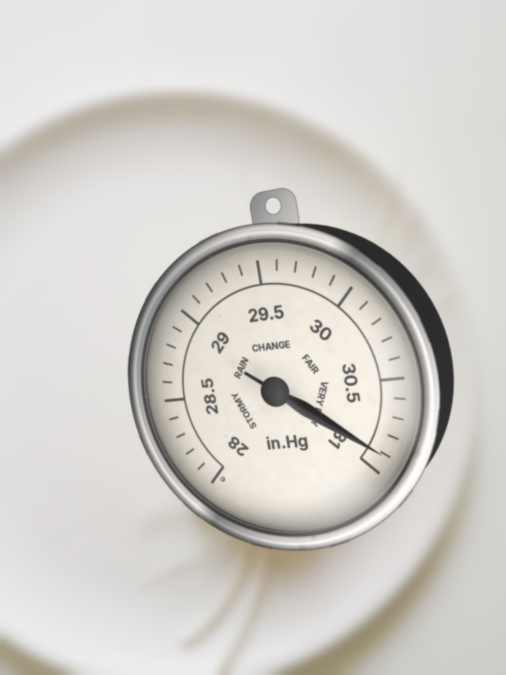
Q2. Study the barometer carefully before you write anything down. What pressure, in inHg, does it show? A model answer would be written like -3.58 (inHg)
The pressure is 30.9 (inHg)
